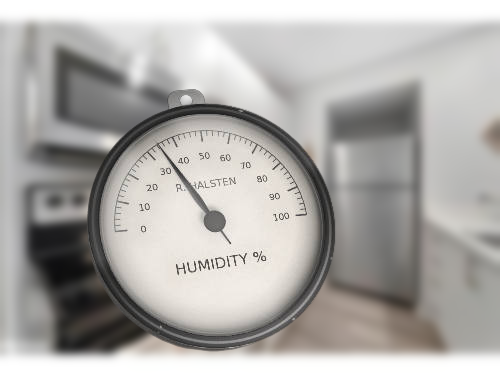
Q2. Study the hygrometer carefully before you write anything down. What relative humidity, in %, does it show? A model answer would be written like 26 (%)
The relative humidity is 34 (%)
